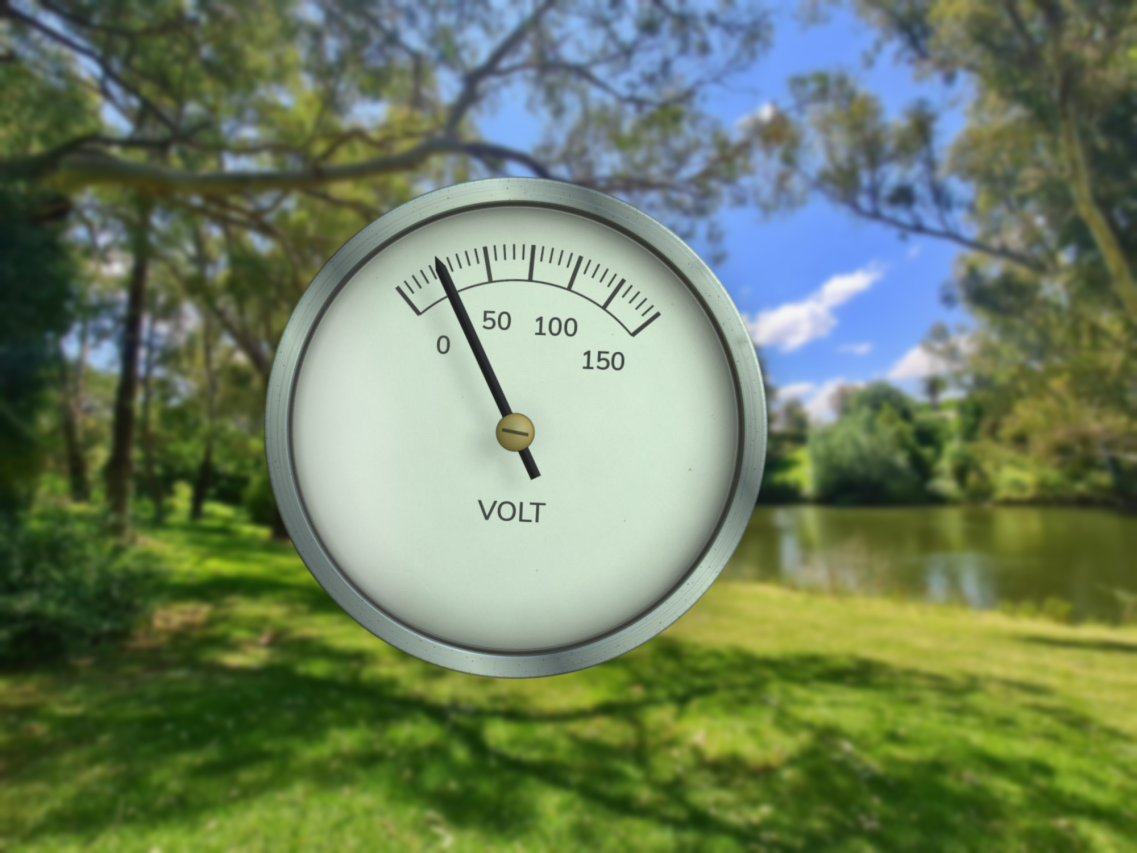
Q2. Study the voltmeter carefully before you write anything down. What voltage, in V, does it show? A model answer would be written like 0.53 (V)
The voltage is 25 (V)
